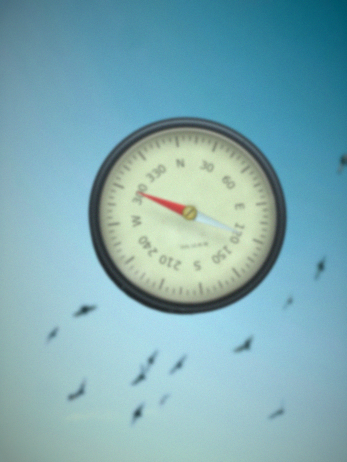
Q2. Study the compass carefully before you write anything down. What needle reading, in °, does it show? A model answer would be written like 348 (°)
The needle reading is 300 (°)
